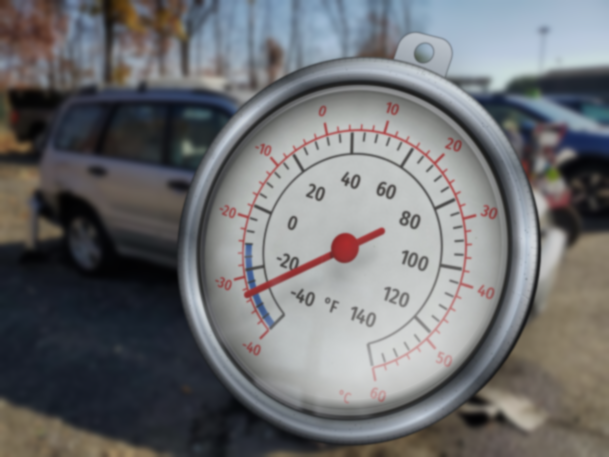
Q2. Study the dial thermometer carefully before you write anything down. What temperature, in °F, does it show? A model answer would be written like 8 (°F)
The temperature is -28 (°F)
